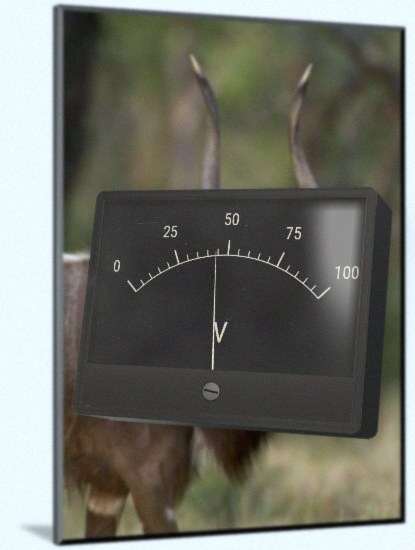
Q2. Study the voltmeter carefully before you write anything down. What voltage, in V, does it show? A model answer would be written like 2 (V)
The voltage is 45 (V)
